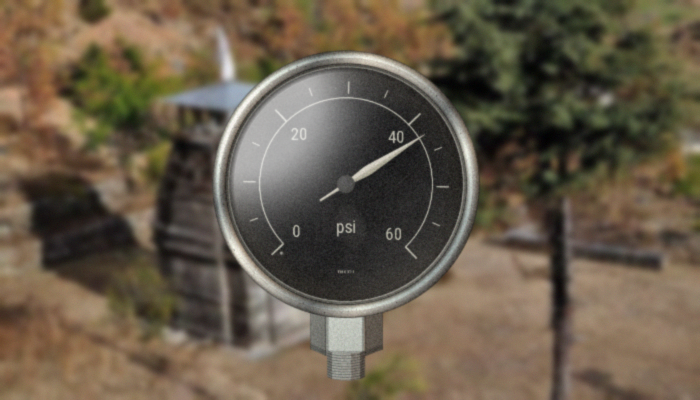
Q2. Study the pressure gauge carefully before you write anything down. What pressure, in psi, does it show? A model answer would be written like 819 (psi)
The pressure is 42.5 (psi)
